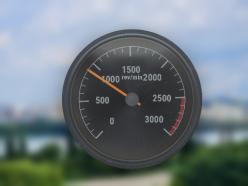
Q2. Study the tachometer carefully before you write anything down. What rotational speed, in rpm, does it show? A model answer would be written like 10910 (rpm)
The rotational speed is 900 (rpm)
